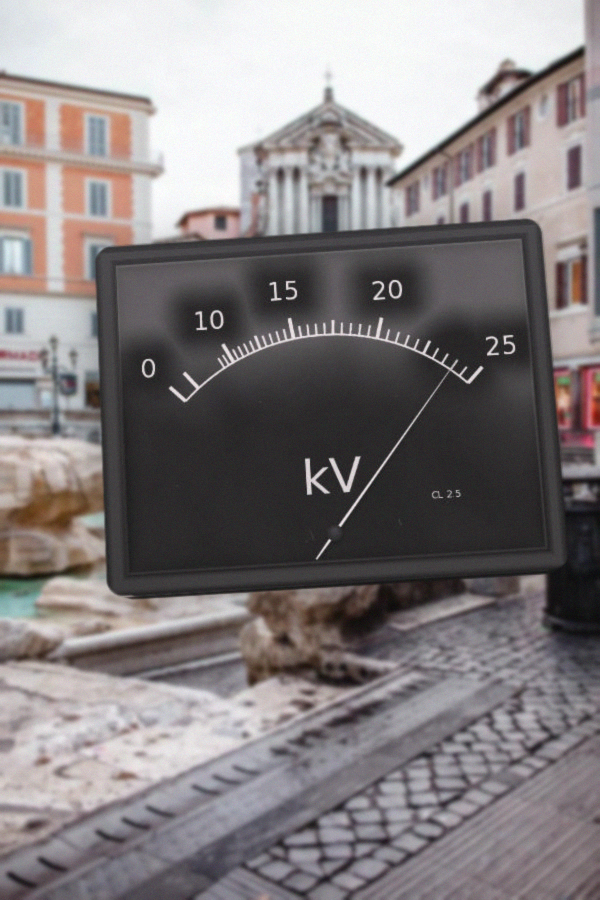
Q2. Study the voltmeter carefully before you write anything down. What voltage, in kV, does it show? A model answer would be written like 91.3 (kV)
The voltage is 24 (kV)
